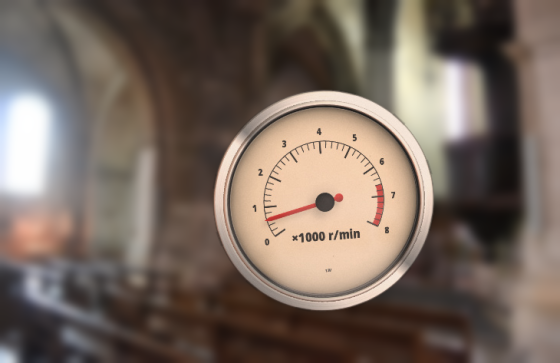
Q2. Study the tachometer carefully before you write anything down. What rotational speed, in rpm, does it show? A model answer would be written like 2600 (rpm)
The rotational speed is 600 (rpm)
